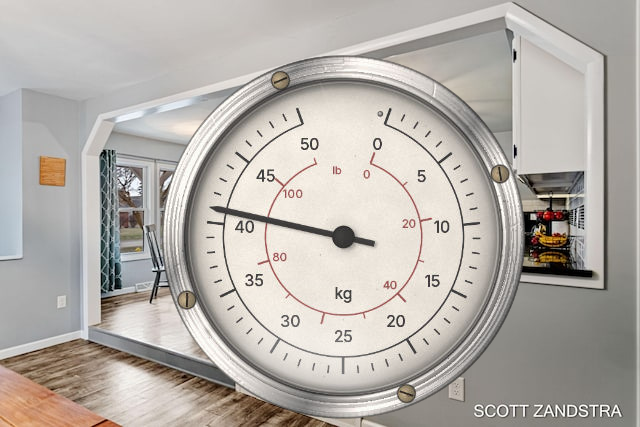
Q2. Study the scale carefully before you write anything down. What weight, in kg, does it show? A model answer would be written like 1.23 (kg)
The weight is 41 (kg)
